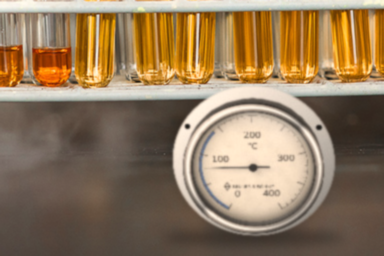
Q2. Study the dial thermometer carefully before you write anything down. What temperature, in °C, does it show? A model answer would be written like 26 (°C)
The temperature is 80 (°C)
